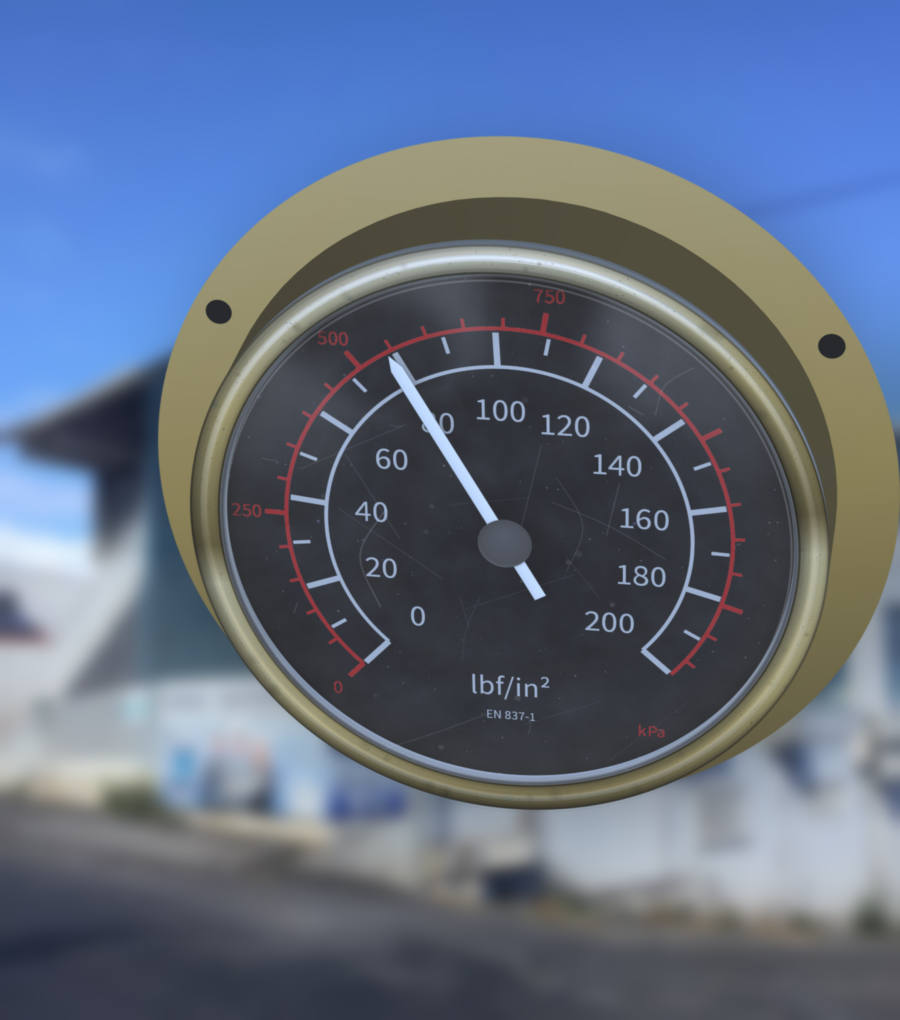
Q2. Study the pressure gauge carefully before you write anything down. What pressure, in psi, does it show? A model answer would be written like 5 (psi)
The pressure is 80 (psi)
